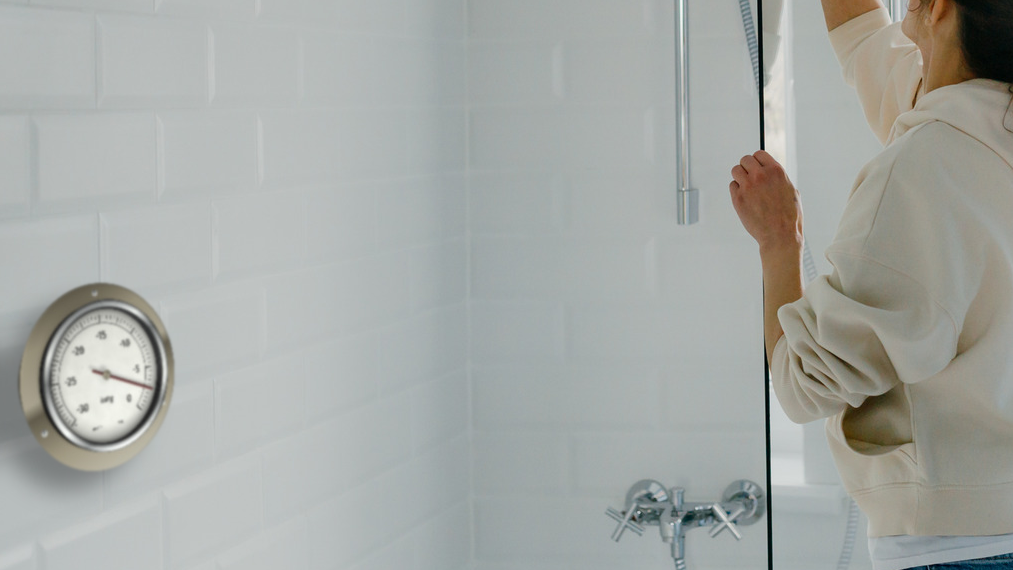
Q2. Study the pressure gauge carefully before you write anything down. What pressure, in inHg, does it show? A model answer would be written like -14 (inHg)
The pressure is -2.5 (inHg)
